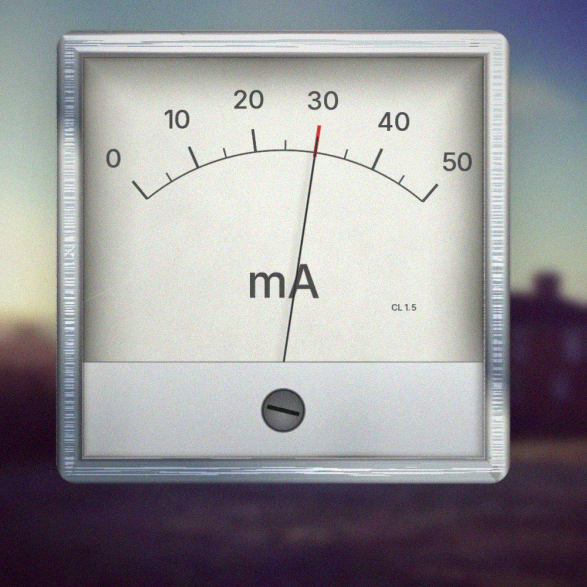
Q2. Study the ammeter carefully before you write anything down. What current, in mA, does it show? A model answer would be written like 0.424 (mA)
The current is 30 (mA)
